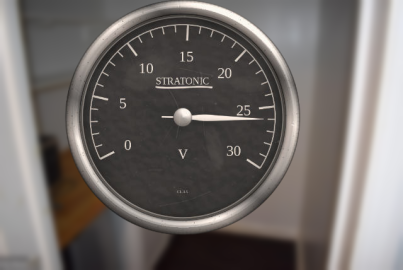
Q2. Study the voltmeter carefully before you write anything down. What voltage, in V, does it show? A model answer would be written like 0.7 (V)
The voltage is 26 (V)
